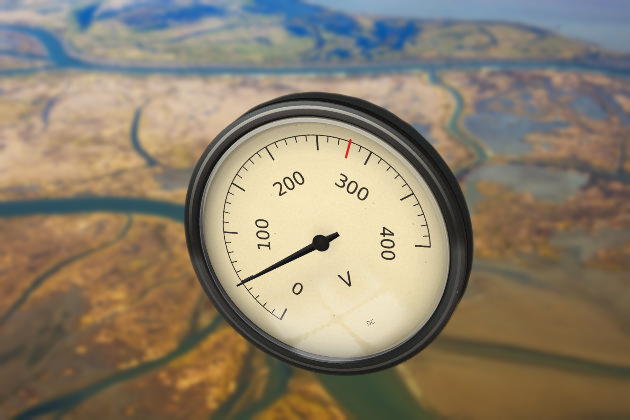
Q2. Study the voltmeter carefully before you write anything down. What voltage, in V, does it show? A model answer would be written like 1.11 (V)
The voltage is 50 (V)
